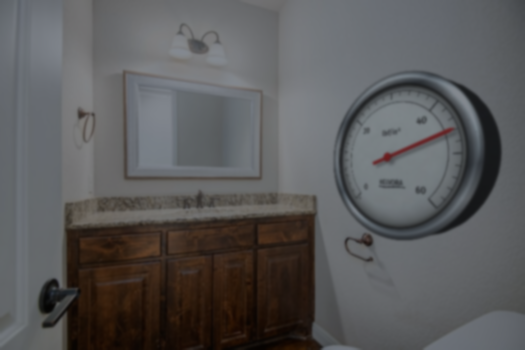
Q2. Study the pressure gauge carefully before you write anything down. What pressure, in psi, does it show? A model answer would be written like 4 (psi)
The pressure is 46 (psi)
